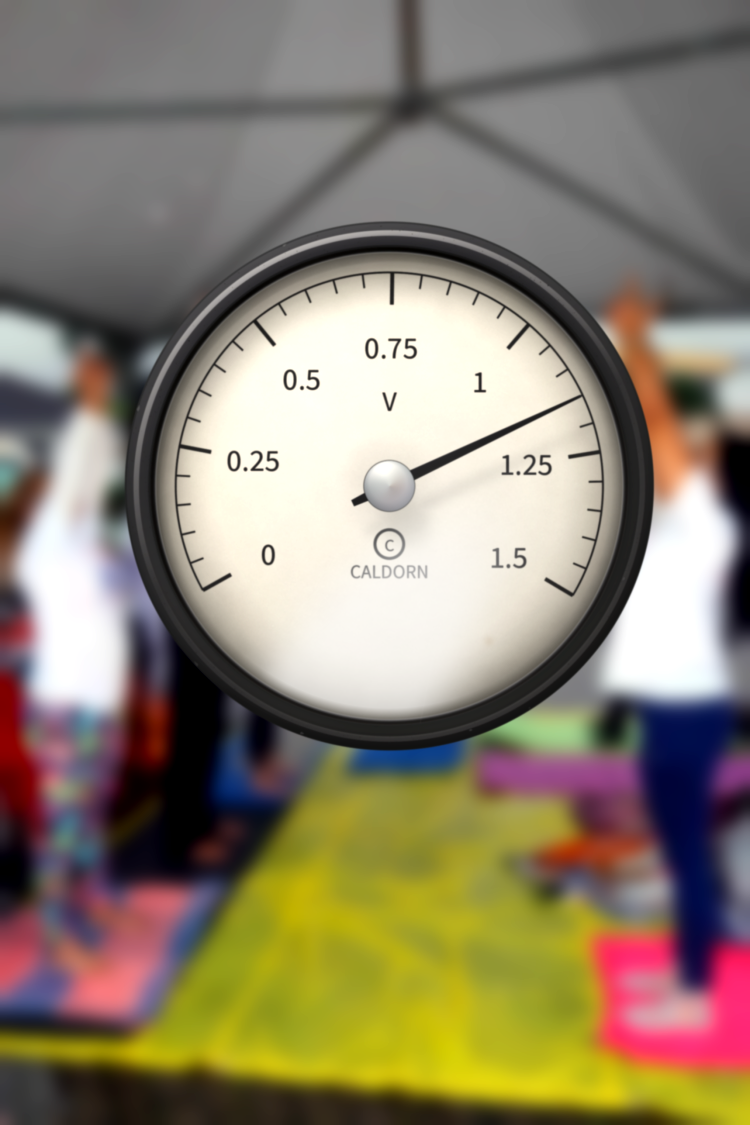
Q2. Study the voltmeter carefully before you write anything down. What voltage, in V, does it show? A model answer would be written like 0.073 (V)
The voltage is 1.15 (V)
